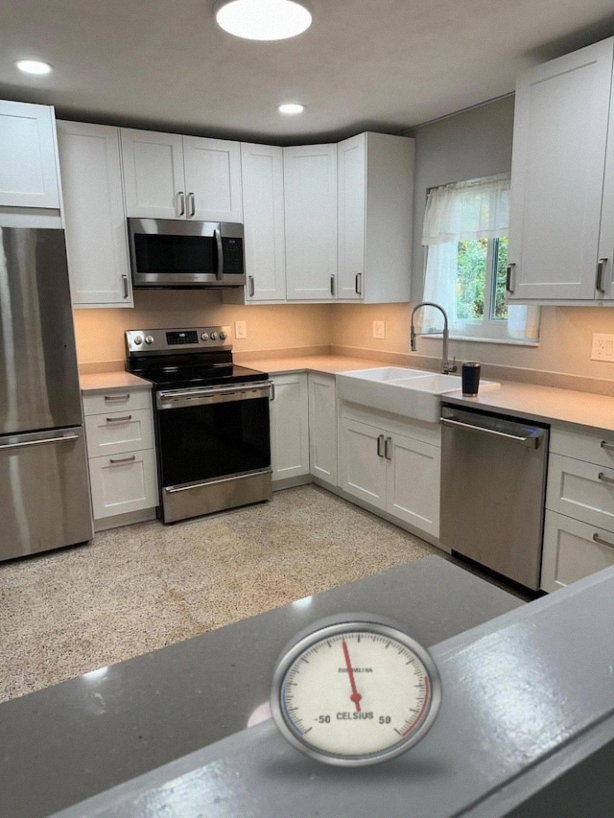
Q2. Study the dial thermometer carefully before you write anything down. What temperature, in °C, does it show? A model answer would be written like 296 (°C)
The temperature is -5 (°C)
